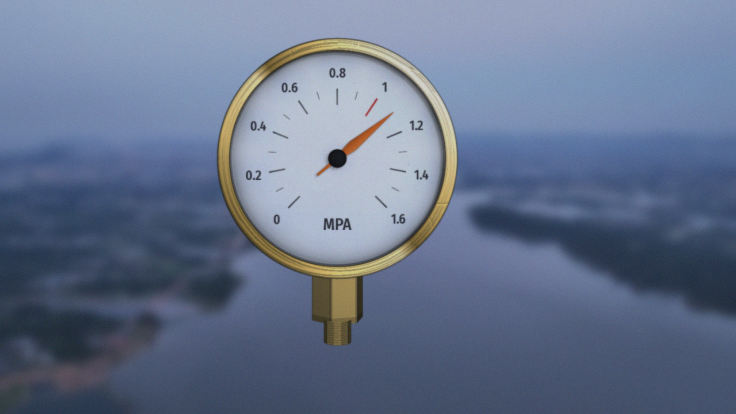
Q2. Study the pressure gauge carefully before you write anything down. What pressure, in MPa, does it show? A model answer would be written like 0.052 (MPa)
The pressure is 1.1 (MPa)
